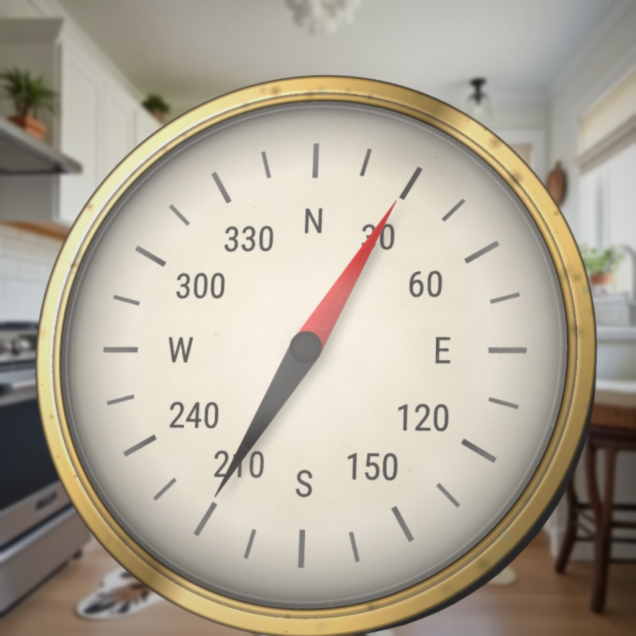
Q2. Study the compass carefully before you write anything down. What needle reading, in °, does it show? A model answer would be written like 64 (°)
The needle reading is 30 (°)
